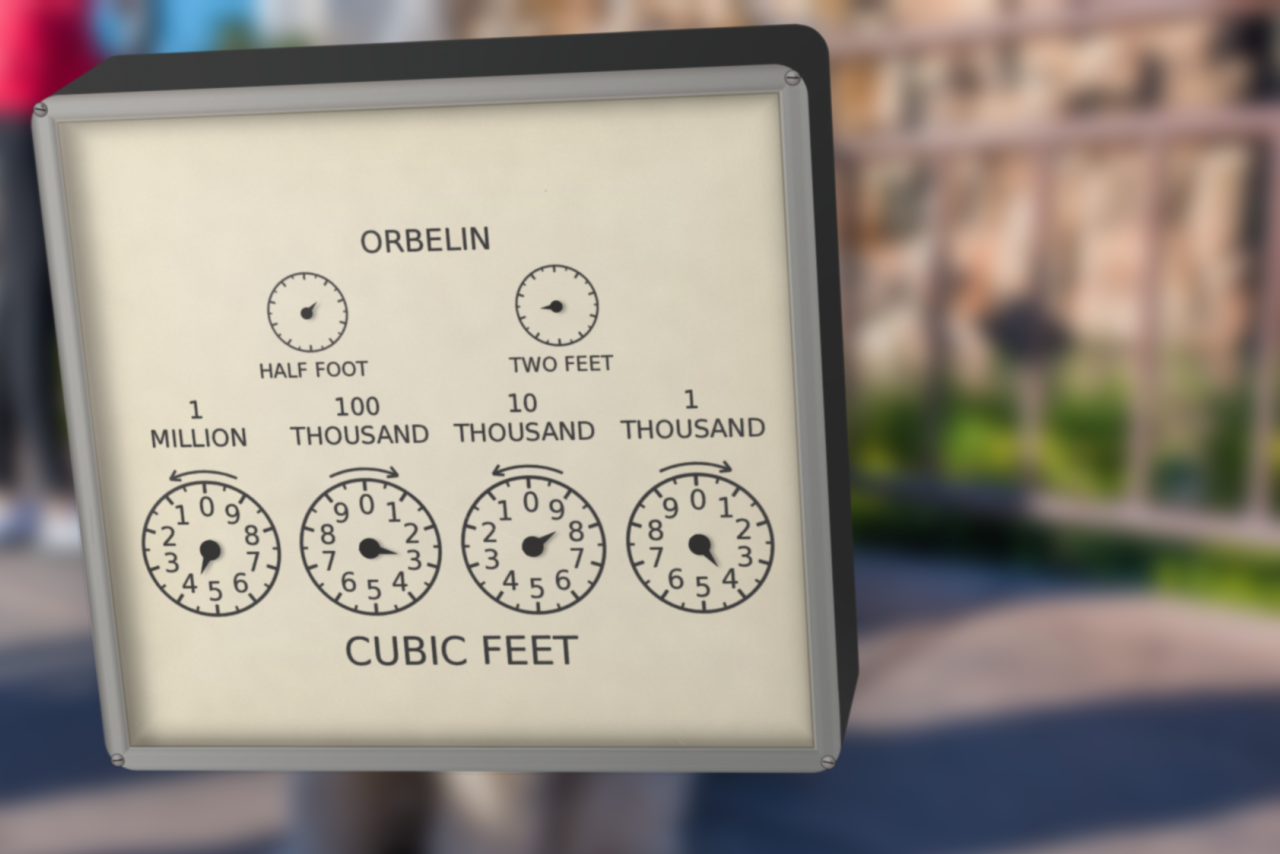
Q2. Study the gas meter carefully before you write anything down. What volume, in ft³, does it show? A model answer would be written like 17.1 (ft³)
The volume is 428400 (ft³)
